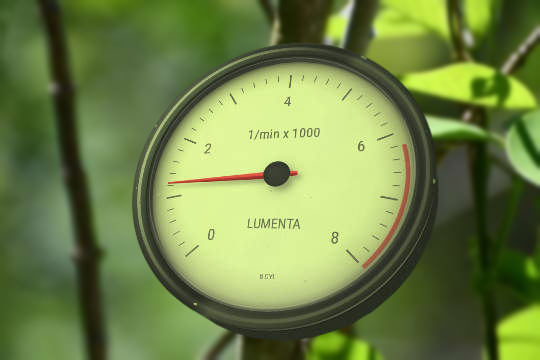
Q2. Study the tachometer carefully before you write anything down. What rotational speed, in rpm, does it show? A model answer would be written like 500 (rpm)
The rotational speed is 1200 (rpm)
